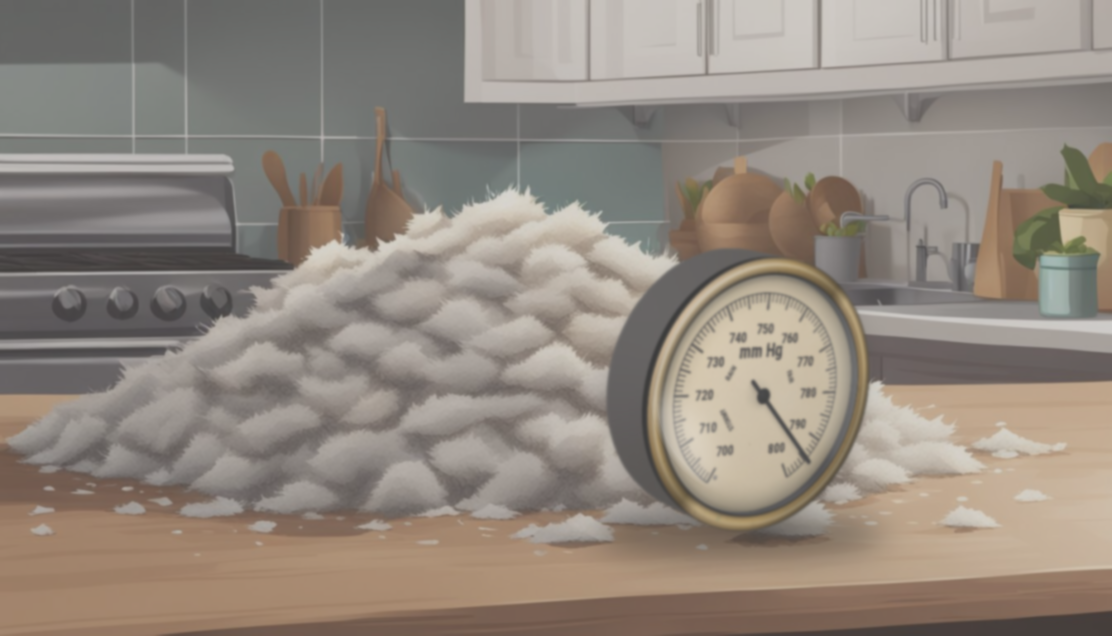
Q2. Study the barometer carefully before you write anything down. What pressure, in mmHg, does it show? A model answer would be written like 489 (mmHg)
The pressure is 795 (mmHg)
